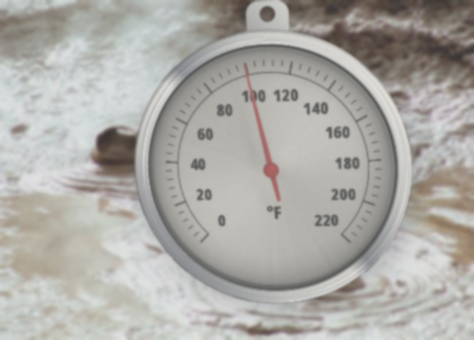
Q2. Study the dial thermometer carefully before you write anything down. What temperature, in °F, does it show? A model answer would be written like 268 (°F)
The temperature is 100 (°F)
